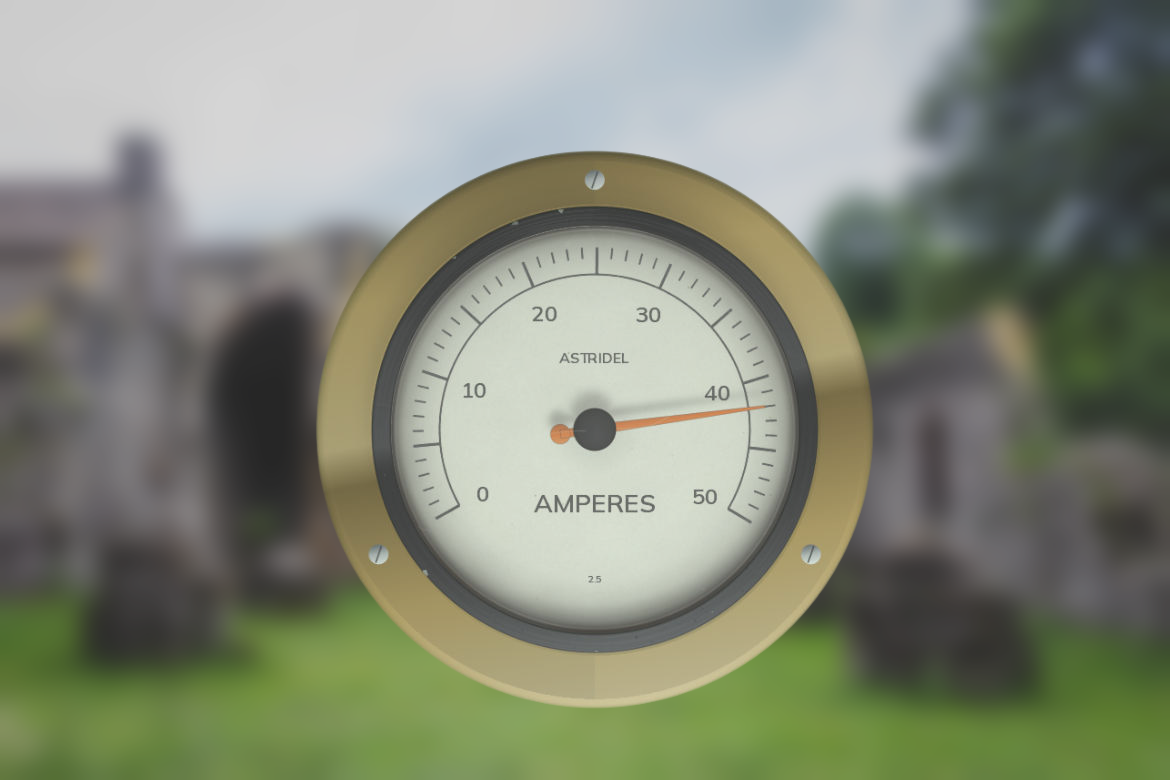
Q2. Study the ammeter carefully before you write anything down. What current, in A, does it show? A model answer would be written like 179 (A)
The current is 42 (A)
